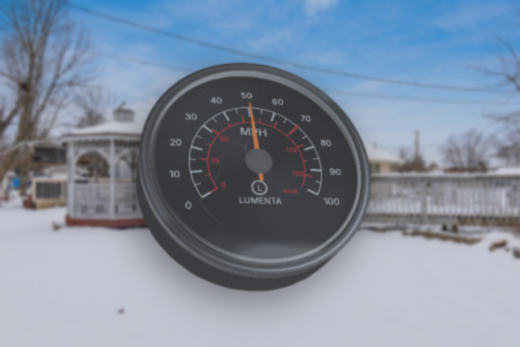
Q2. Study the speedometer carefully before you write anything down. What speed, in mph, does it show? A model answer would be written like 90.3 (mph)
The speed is 50 (mph)
